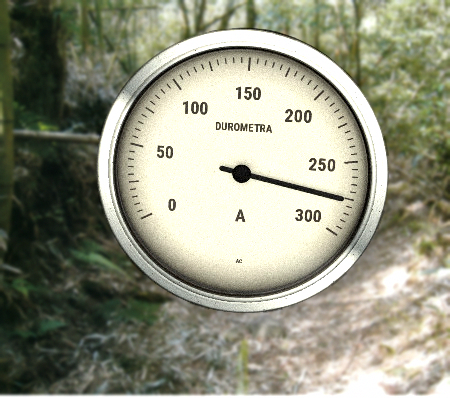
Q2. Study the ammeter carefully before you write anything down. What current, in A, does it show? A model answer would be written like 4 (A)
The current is 275 (A)
